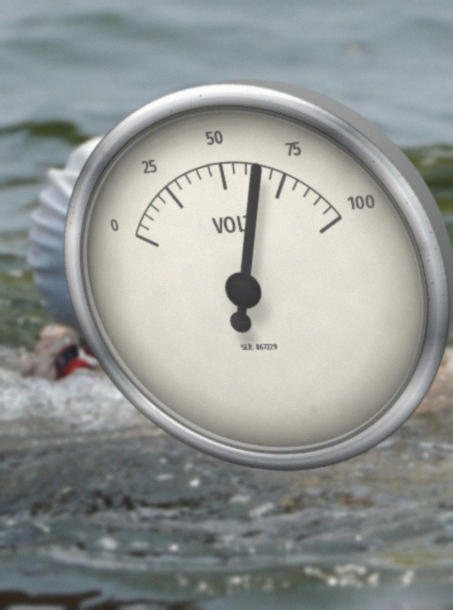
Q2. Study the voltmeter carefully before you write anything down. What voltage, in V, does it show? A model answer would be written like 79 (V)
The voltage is 65 (V)
